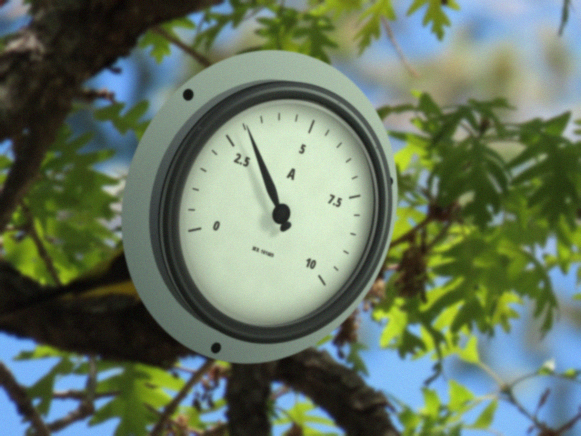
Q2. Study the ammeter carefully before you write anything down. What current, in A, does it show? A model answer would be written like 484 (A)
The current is 3 (A)
